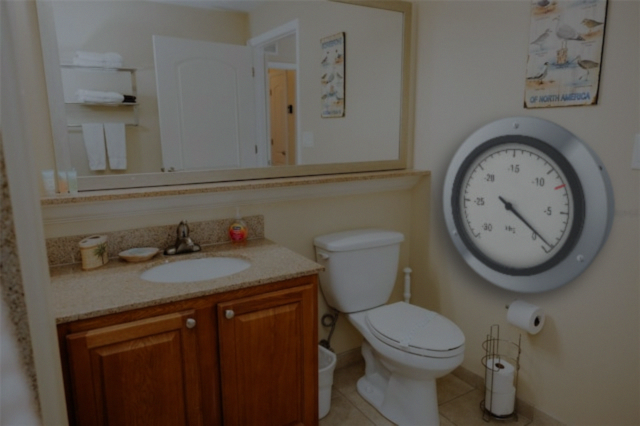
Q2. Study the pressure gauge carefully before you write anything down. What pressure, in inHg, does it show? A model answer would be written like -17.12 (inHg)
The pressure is -1 (inHg)
